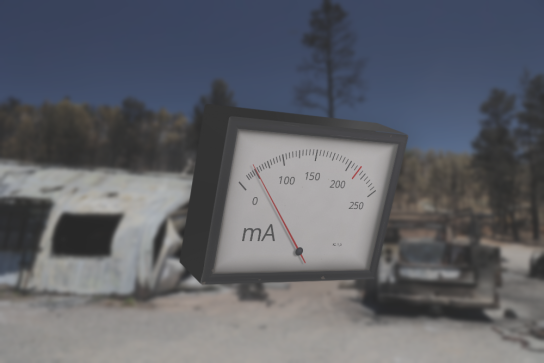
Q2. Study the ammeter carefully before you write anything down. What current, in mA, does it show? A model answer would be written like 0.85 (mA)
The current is 50 (mA)
